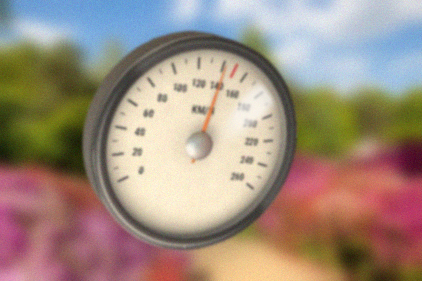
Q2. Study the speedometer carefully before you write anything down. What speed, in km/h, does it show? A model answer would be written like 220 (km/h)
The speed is 140 (km/h)
